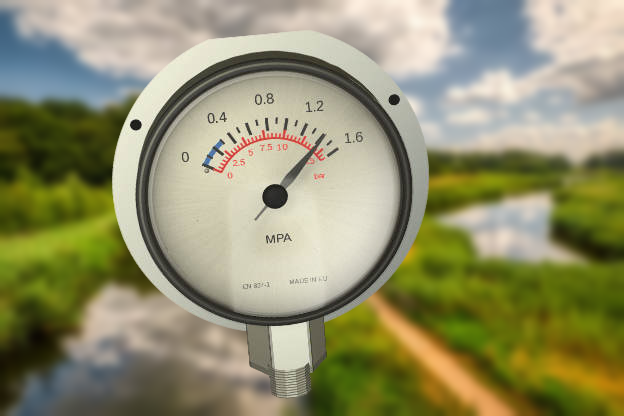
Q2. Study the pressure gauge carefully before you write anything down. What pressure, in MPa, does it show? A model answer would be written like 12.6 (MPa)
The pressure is 1.4 (MPa)
